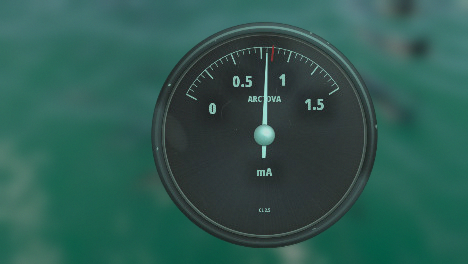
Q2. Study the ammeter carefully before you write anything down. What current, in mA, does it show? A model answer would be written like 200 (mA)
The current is 0.8 (mA)
